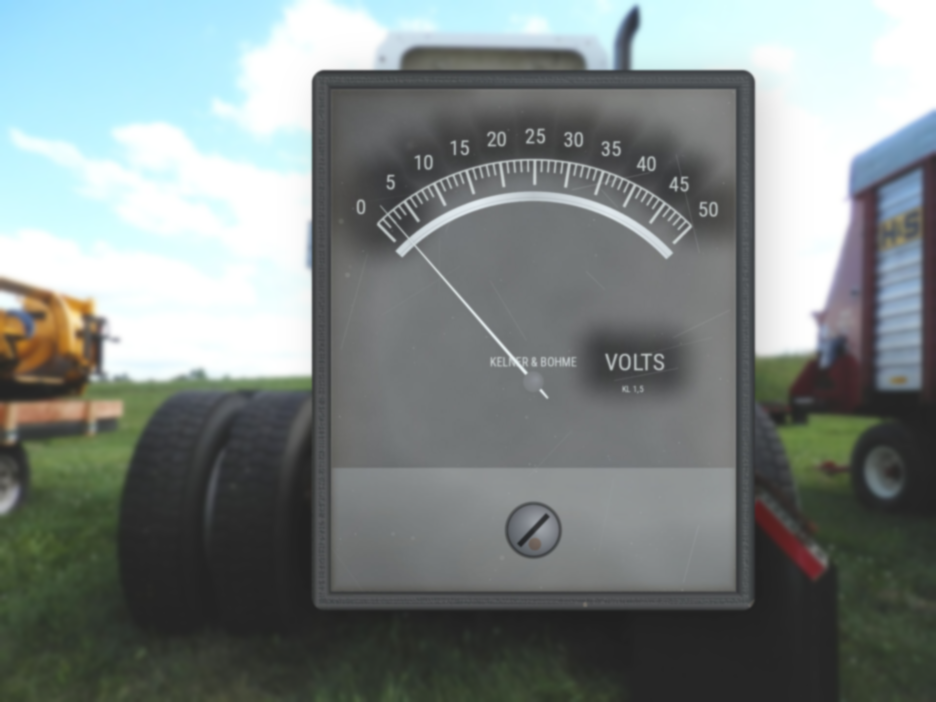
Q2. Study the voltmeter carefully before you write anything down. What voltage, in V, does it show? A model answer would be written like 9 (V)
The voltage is 2 (V)
